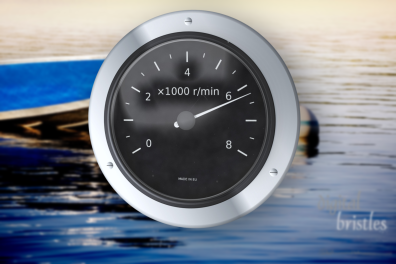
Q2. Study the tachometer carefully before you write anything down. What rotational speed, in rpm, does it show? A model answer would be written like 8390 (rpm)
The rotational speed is 6250 (rpm)
